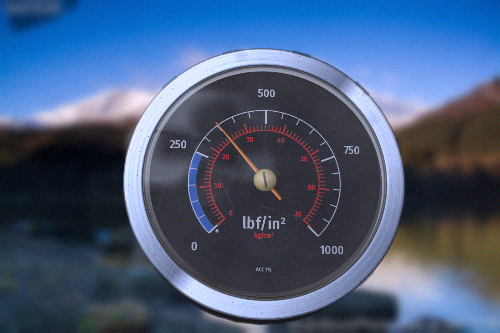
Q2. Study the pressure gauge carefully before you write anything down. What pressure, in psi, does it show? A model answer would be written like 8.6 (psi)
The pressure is 350 (psi)
